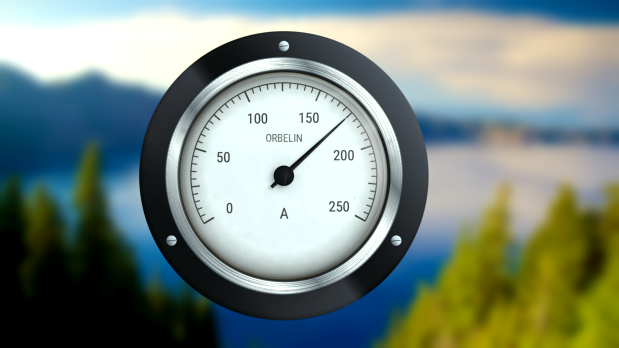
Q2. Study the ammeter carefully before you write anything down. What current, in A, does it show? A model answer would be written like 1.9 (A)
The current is 175 (A)
